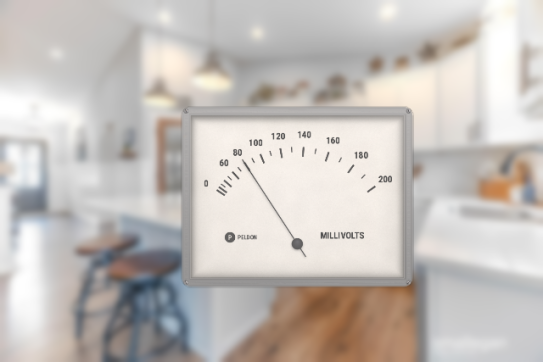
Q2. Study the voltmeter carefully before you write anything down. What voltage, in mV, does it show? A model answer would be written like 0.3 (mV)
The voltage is 80 (mV)
